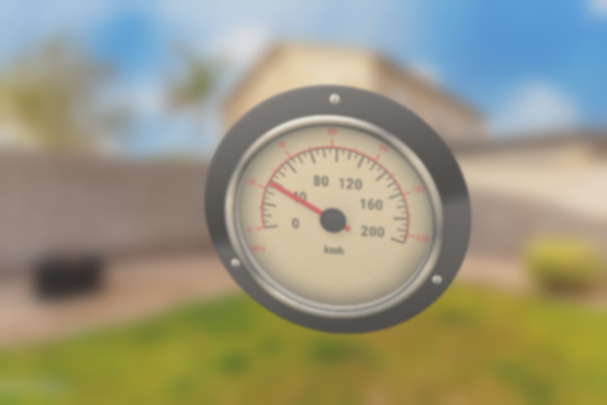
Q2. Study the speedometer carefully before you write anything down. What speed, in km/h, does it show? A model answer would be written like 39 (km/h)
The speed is 40 (km/h)
